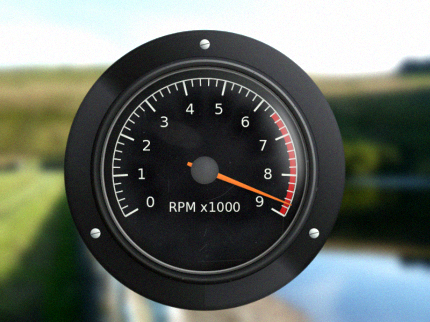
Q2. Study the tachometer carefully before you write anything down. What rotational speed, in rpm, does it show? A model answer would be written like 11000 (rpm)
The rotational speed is 8700 (rpm)
